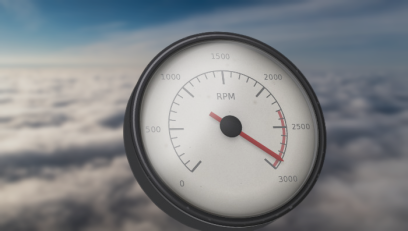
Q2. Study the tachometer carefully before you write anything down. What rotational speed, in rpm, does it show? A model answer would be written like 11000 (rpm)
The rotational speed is 2900 (rpm)
